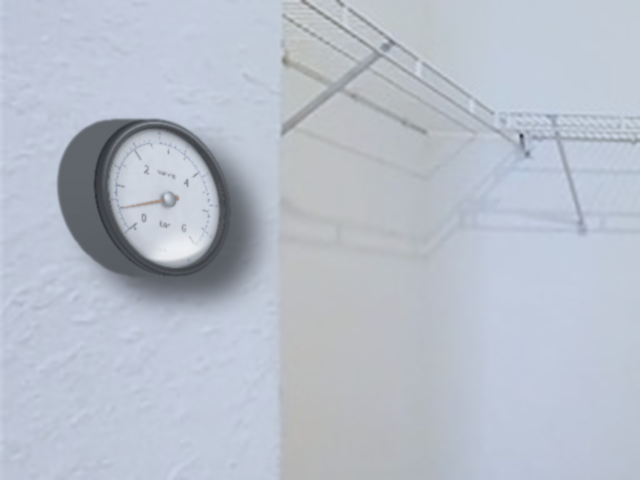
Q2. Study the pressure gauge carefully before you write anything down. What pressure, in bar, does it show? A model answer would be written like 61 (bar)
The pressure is 0.5 (bar)
